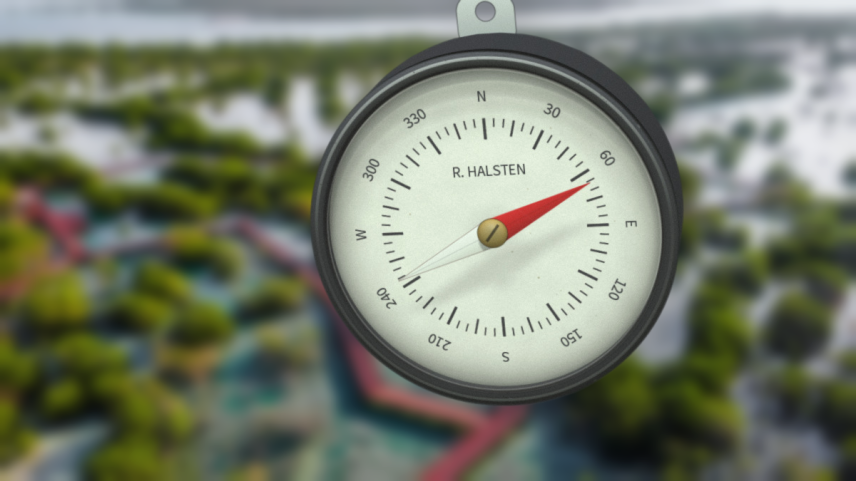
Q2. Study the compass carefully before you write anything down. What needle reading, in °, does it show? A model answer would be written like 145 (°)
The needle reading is 65 (°)
